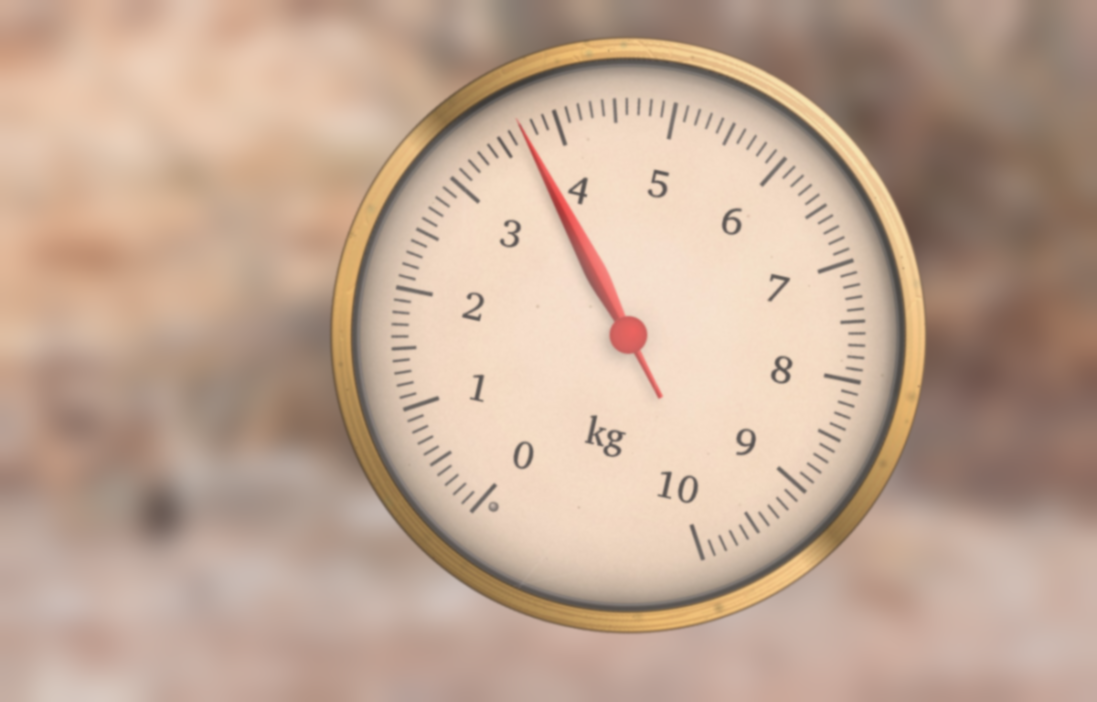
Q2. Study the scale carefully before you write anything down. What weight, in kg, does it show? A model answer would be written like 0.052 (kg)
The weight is 3.7 (kg)
